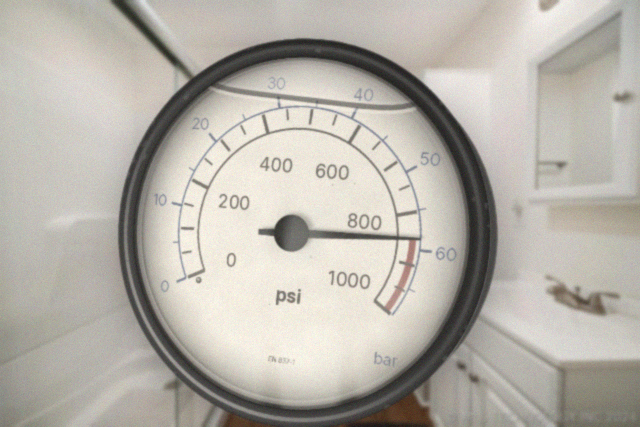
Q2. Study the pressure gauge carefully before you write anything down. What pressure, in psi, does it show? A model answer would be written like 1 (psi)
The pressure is 850 (psi)
